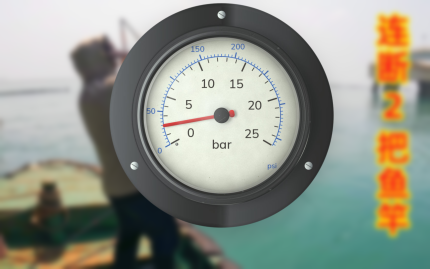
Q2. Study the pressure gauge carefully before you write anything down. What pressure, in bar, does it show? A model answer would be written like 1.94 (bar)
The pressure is 2 (bar)
